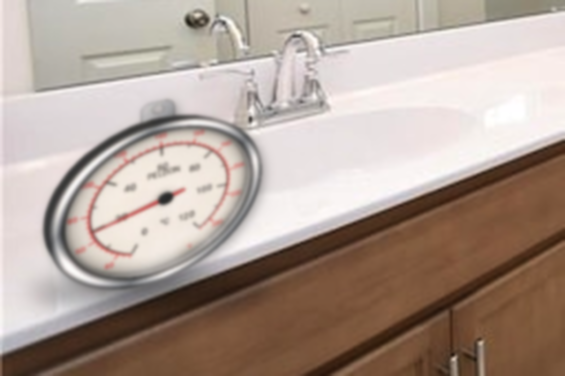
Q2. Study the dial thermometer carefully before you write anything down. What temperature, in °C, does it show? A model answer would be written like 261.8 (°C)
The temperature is 20 (°C)
